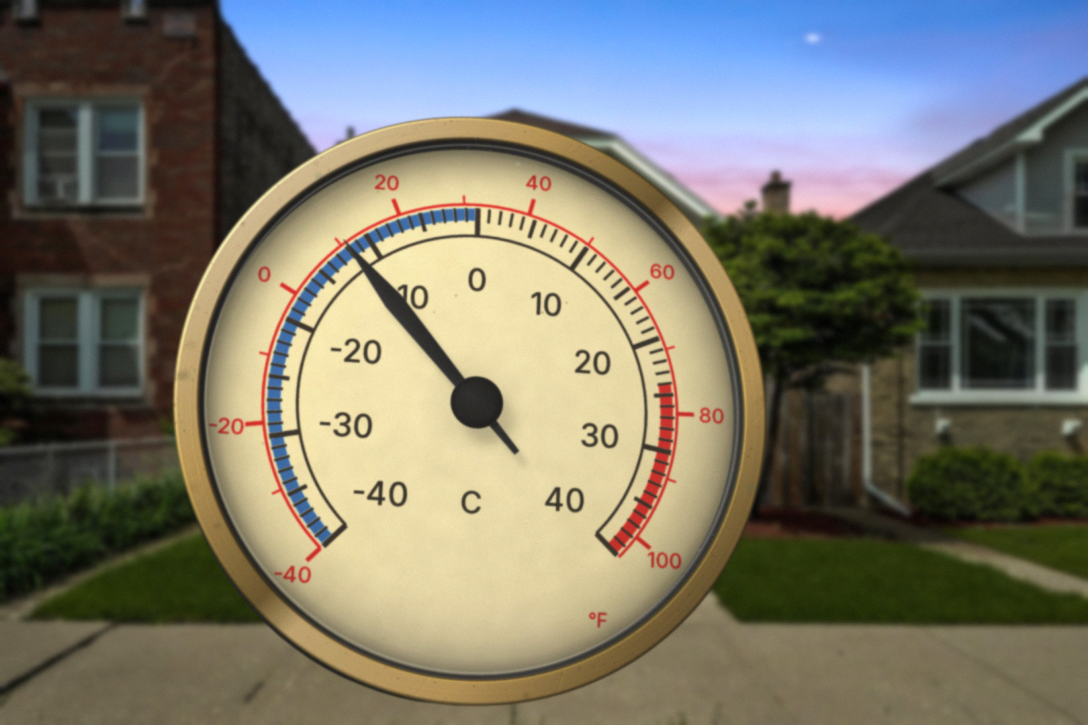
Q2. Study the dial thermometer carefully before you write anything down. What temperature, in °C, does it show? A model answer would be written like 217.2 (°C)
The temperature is -12 (°C)
